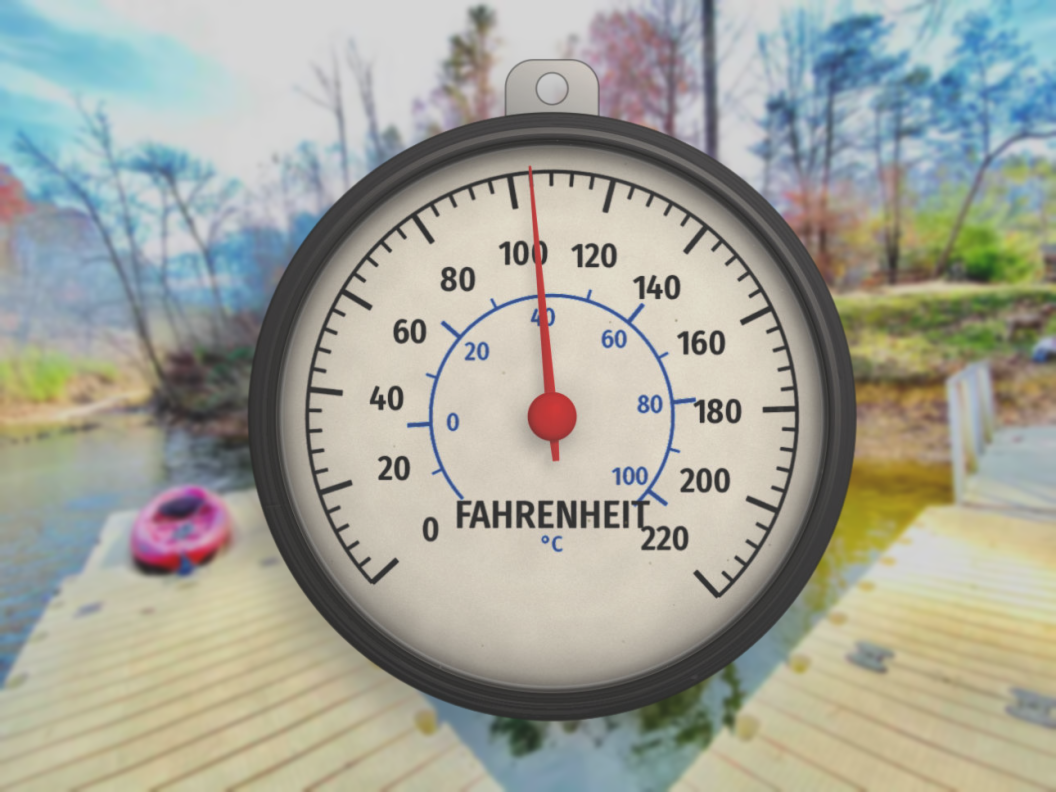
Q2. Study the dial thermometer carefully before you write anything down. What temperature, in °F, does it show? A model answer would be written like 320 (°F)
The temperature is 104 (°F)
